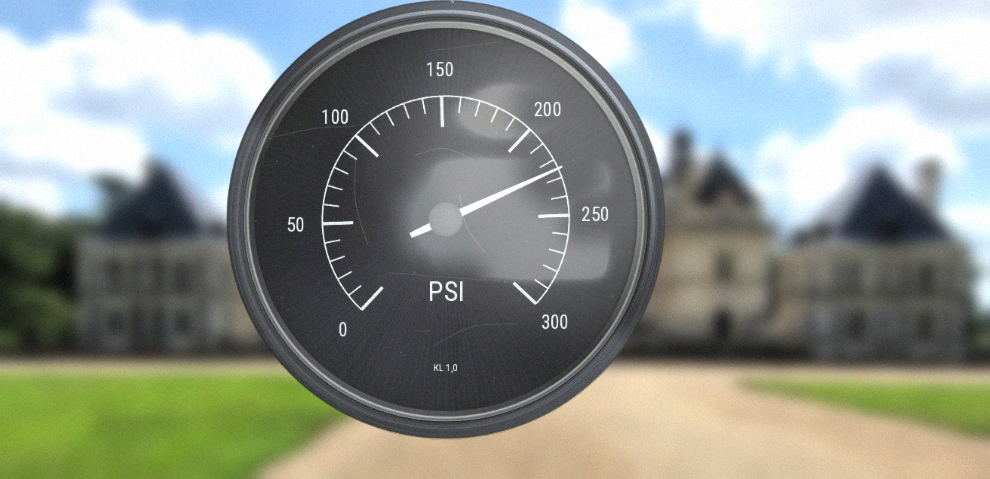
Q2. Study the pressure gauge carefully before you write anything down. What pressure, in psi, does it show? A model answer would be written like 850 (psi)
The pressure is 225 (psi)
